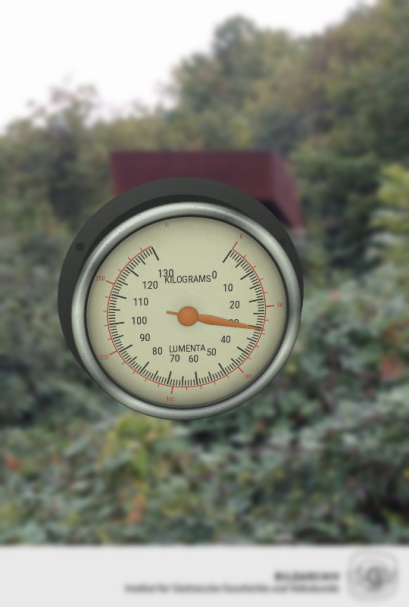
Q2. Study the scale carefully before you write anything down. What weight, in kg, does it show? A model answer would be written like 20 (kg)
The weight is 30 (kg)
